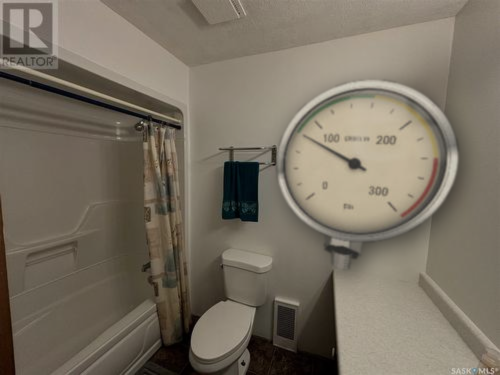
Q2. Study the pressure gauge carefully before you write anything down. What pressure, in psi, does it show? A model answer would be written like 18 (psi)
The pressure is 80 (psi)
